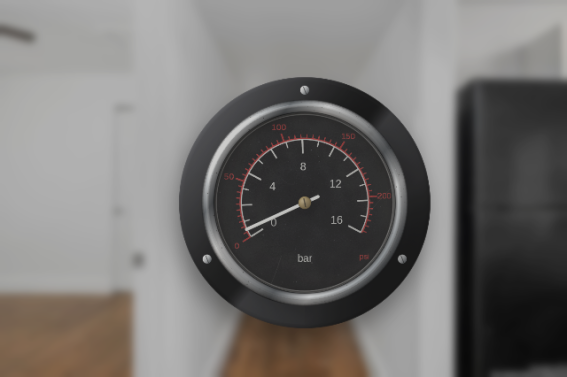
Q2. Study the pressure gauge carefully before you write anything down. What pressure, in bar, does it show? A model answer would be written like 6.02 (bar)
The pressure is 0.5 (bar)
